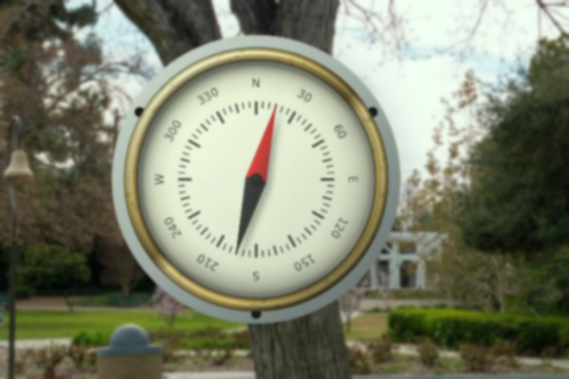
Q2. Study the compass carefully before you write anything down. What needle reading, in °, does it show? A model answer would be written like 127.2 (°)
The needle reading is 15 (°)
